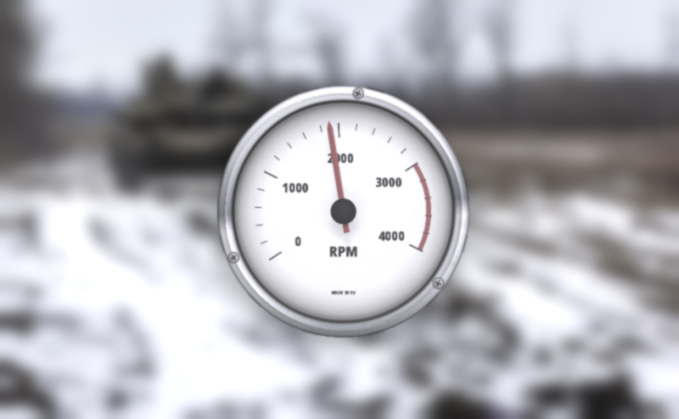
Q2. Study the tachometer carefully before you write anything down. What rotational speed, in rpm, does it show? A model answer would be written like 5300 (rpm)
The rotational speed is 1900 (rpm)
